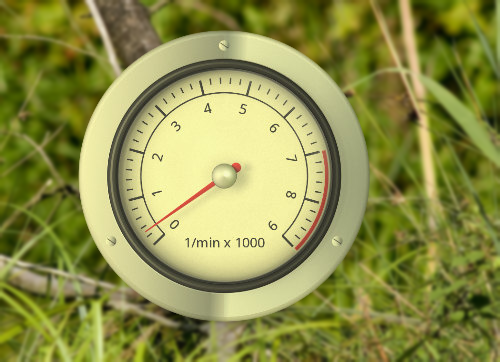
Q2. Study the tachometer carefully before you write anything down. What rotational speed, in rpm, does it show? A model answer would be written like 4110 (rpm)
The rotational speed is 300 (rpm)
